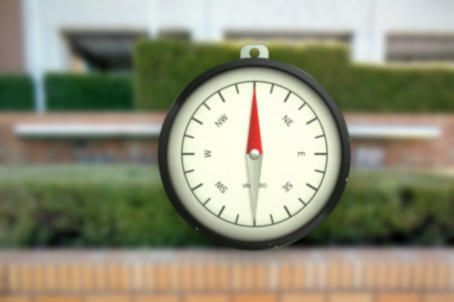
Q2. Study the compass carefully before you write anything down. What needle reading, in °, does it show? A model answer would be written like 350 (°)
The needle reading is 0 (°)
